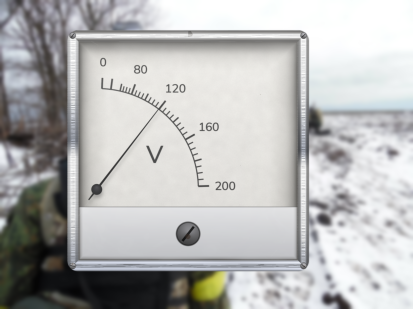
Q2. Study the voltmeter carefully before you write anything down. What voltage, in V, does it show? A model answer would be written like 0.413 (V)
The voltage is 120 (V)
